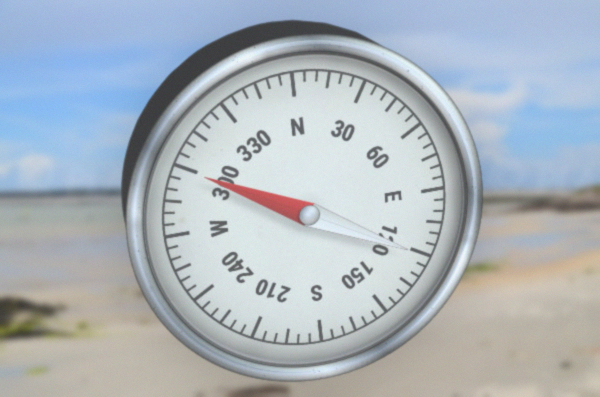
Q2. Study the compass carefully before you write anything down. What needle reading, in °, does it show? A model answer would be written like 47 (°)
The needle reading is 300 (°)
